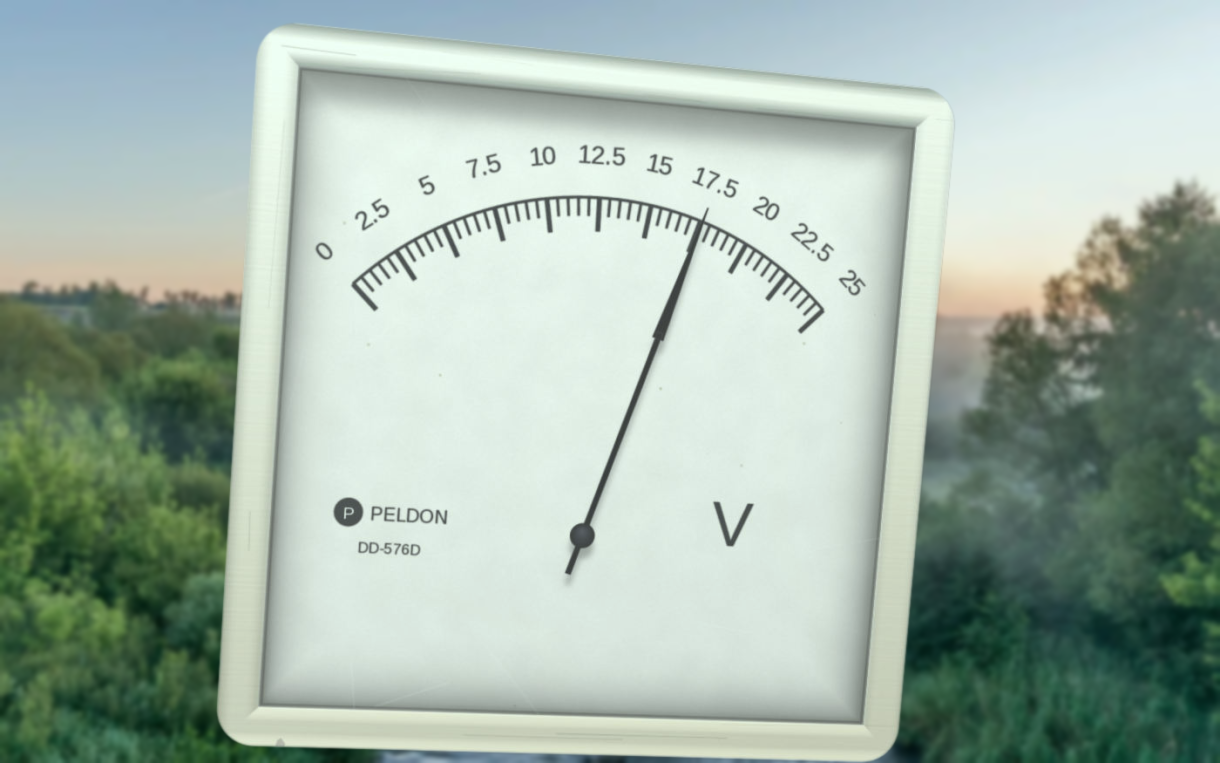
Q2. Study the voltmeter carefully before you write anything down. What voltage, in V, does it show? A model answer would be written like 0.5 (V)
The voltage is 17.5 (V)
